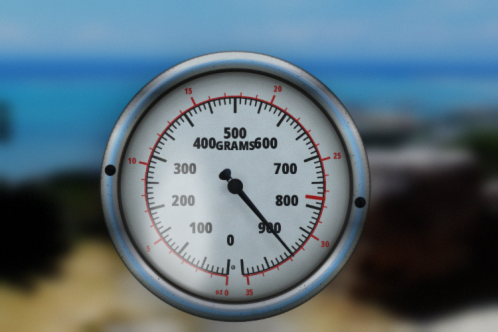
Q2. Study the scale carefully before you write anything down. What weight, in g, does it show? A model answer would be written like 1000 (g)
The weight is 900 (g)
